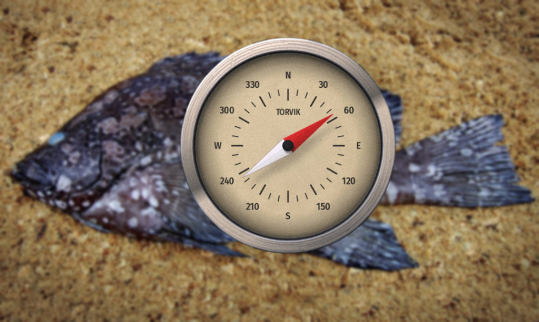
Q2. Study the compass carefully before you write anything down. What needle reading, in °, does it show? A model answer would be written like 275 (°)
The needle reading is 55 (°)
